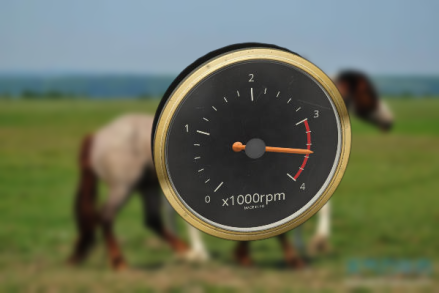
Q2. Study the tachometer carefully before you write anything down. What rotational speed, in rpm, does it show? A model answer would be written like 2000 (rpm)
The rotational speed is 3500 (rpm)
